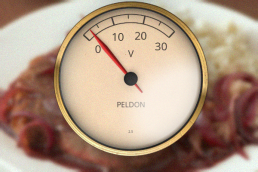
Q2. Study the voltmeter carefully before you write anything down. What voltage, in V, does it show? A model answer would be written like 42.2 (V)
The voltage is 2.5 (V)
